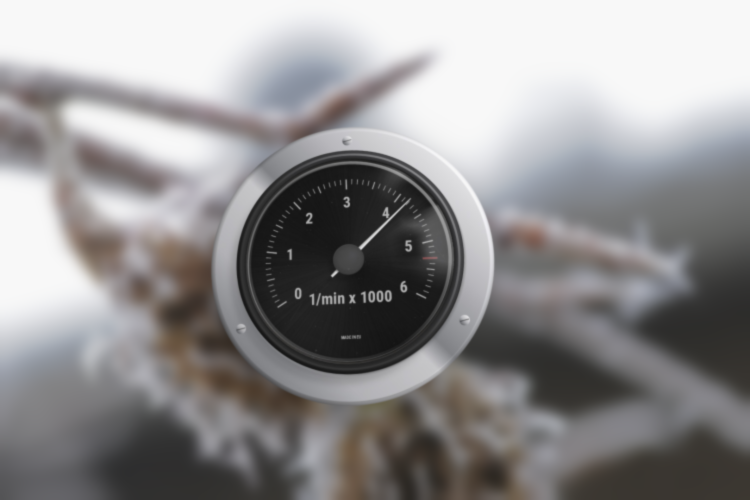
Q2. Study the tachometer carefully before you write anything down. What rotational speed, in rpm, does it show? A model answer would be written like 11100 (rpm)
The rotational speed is 4200 (rpm)
